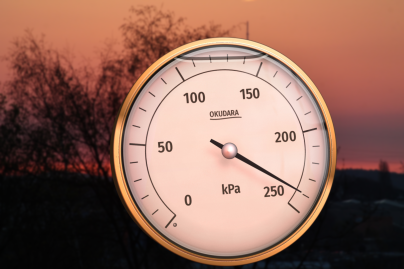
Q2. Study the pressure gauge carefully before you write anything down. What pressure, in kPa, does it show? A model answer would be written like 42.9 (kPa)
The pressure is 240 (kPa)
